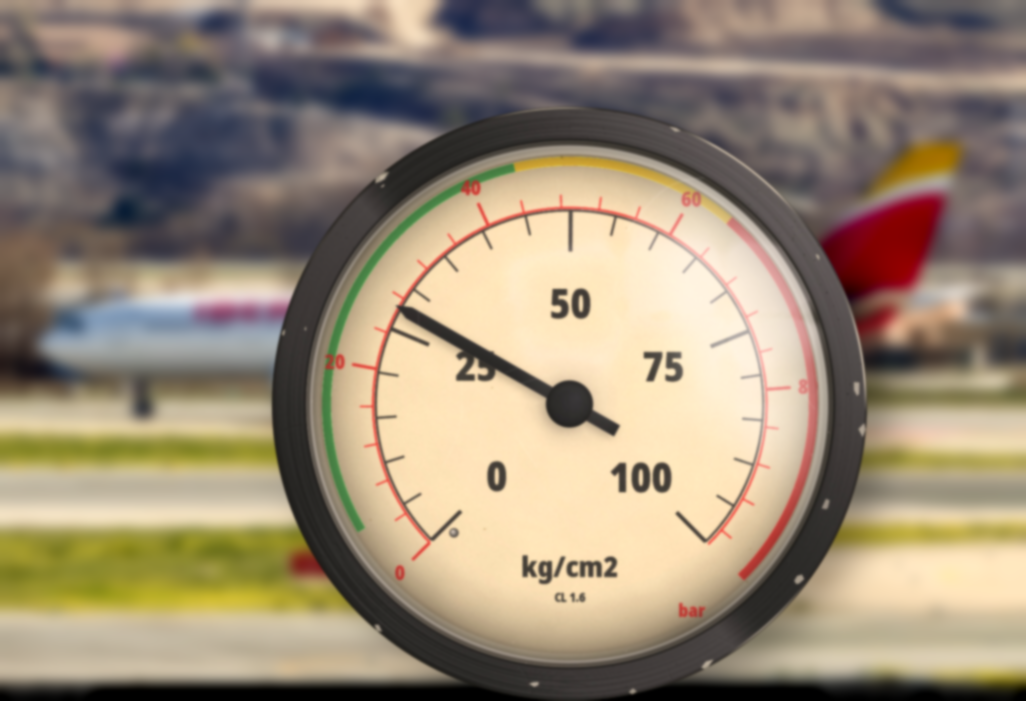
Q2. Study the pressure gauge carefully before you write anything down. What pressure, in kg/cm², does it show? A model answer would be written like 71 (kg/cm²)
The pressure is 27.5 (kg/cm²)
